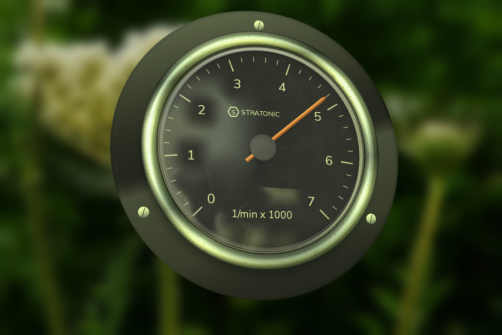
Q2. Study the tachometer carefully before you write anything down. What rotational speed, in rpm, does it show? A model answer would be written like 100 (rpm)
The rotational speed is 4800 (rpm)
